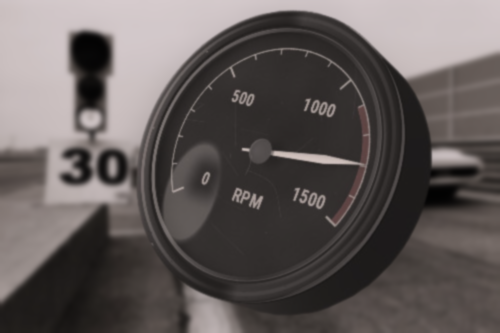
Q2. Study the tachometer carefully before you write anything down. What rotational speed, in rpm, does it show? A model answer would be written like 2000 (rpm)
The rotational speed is 1300 (rpm)
